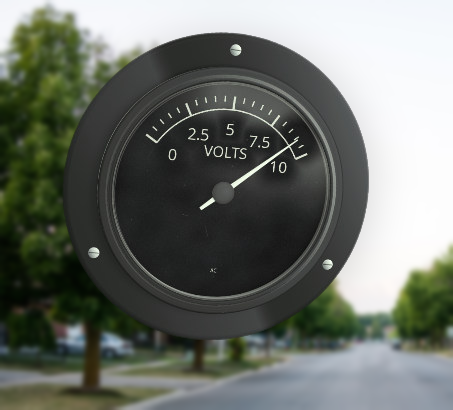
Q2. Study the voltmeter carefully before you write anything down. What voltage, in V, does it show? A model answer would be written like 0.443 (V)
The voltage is 9 (V)
